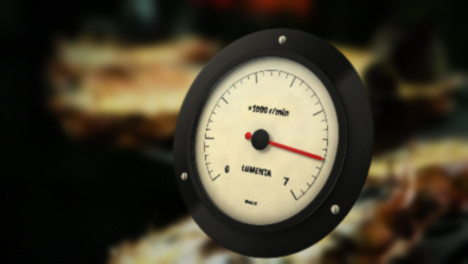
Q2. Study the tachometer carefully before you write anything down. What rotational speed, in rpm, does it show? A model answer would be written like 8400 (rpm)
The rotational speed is 6000 (rpm)
